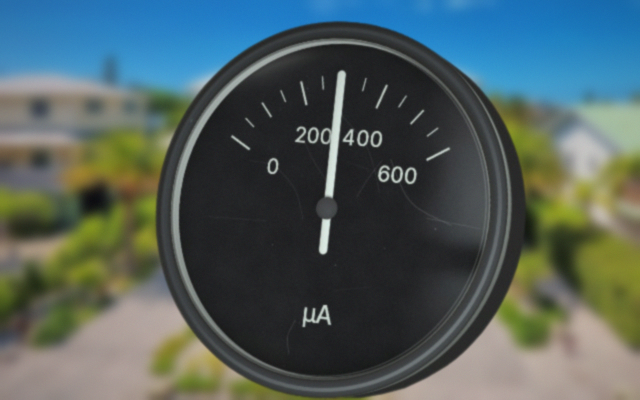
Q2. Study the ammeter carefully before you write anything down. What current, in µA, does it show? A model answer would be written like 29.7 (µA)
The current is 300 (µA)
